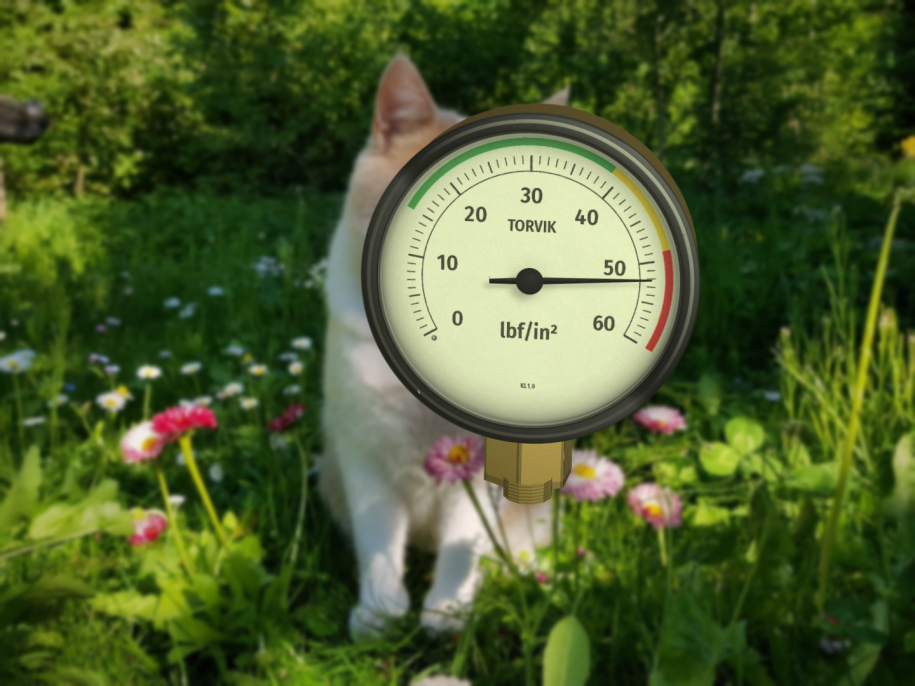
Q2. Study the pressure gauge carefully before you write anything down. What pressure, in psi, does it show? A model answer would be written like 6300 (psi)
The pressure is 52 (psi)
